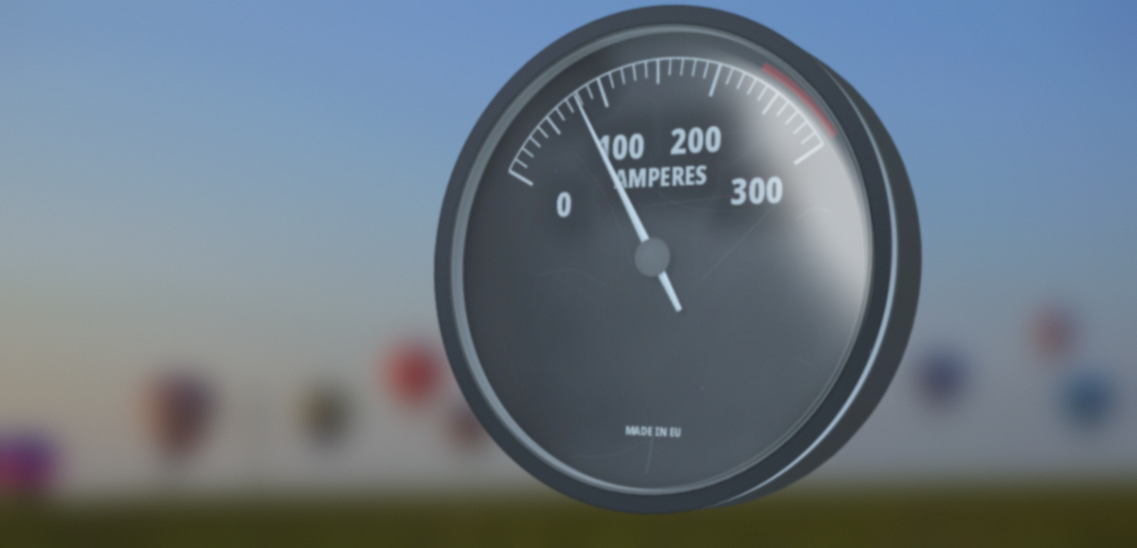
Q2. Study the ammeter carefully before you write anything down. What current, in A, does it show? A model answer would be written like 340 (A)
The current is 80 (A)
